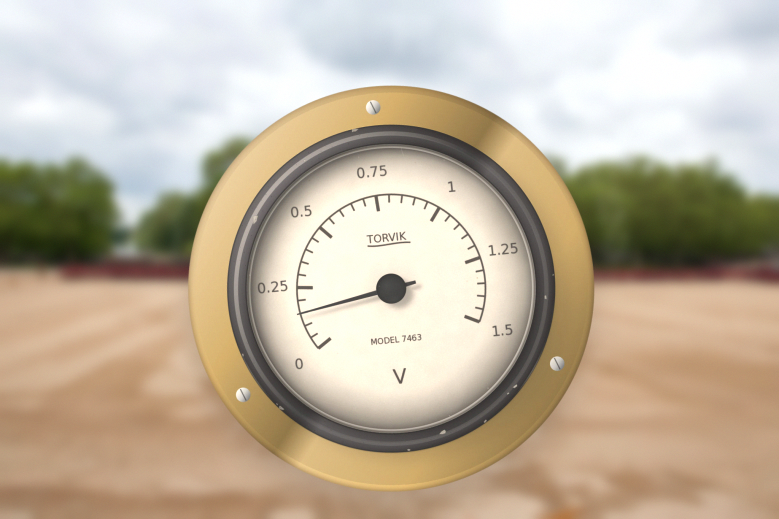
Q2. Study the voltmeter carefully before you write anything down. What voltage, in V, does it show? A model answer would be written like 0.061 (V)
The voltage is 0.15 (V)
